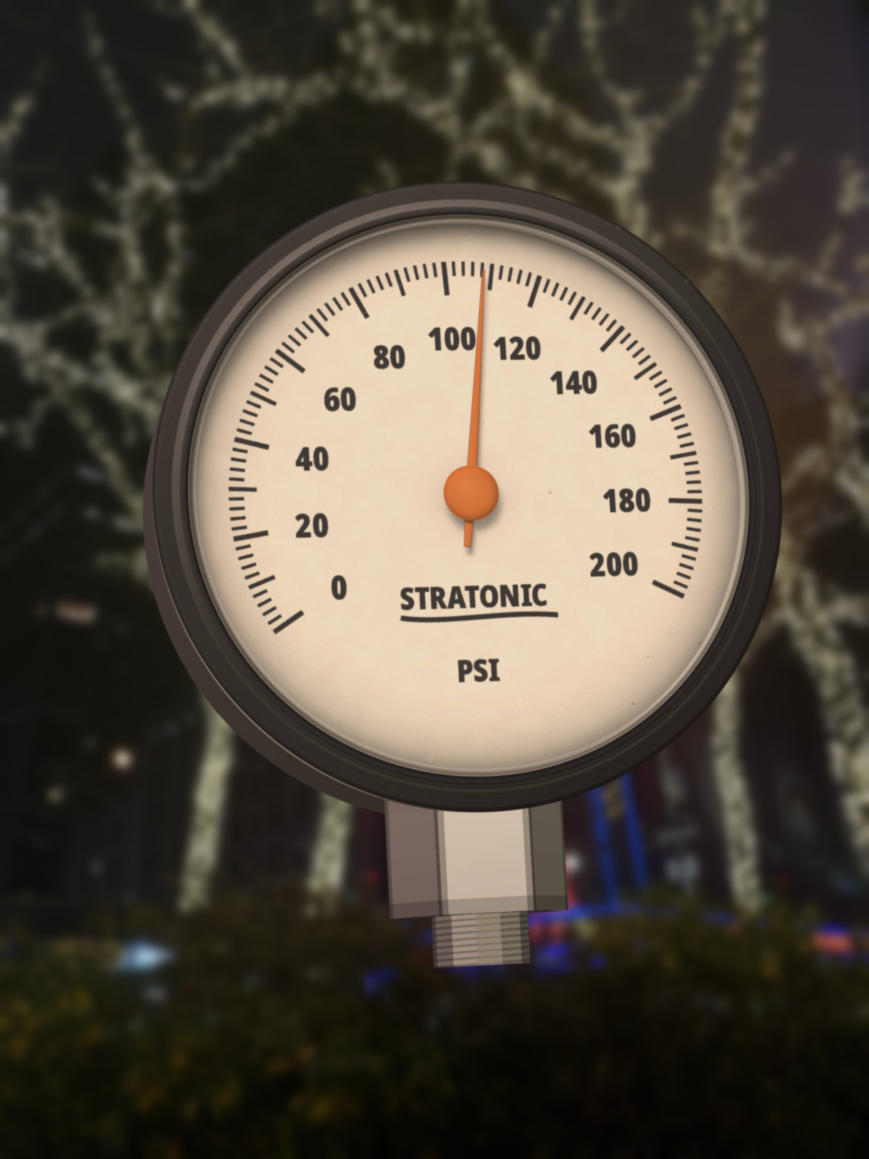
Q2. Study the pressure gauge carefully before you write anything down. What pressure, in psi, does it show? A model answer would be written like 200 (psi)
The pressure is 108 (psi)
